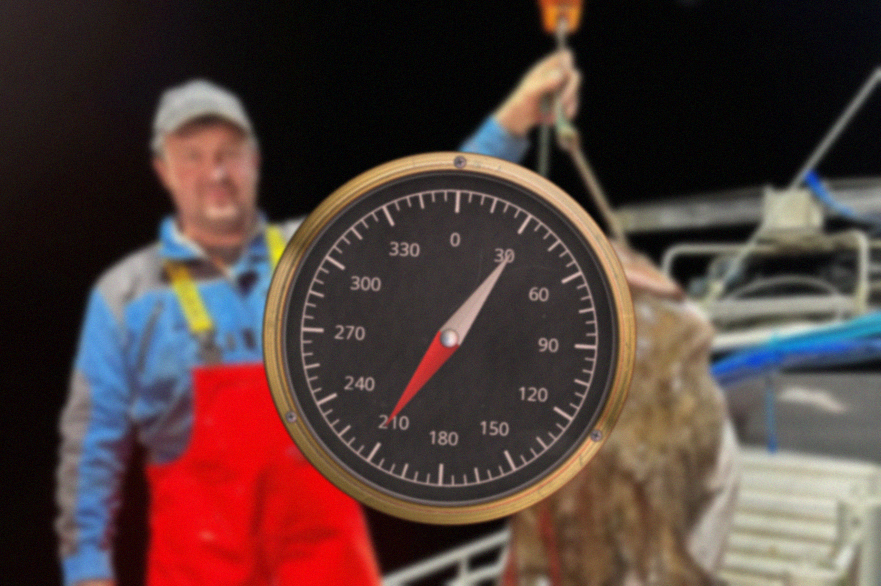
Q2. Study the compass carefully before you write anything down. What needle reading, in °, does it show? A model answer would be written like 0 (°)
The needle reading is 212.5 (°)
